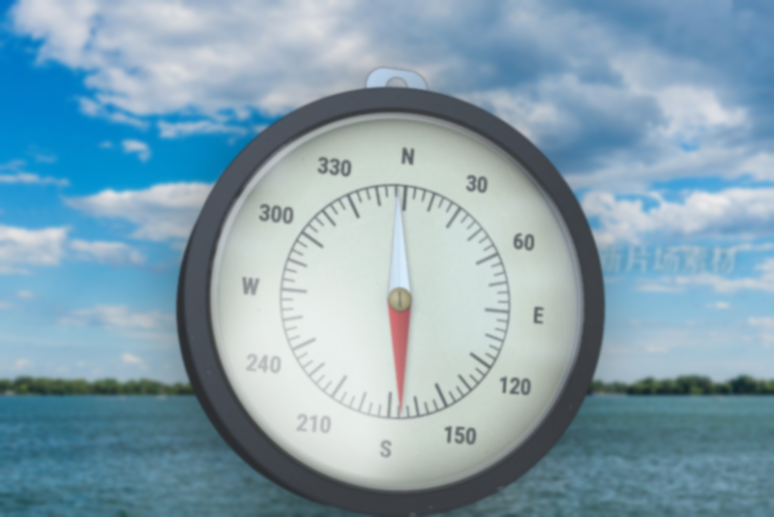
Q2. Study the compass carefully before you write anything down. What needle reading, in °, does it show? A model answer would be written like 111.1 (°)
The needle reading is 175 (°)
